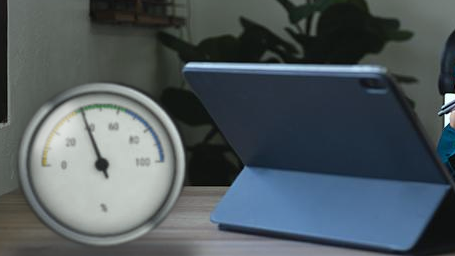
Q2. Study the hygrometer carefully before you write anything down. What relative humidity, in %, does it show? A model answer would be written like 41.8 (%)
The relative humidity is 40 (%)
